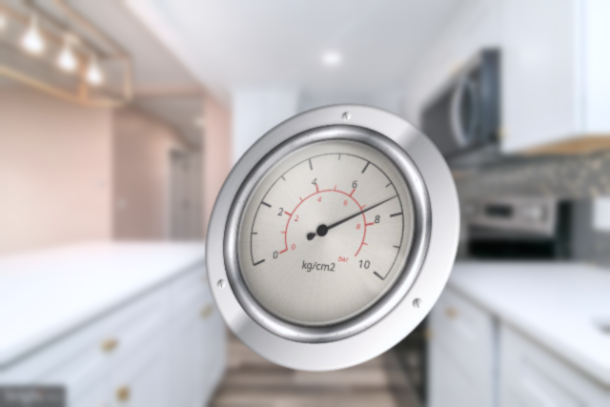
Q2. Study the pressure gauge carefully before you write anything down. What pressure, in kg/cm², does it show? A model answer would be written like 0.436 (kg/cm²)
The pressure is 7.5 (kg/cm²)
